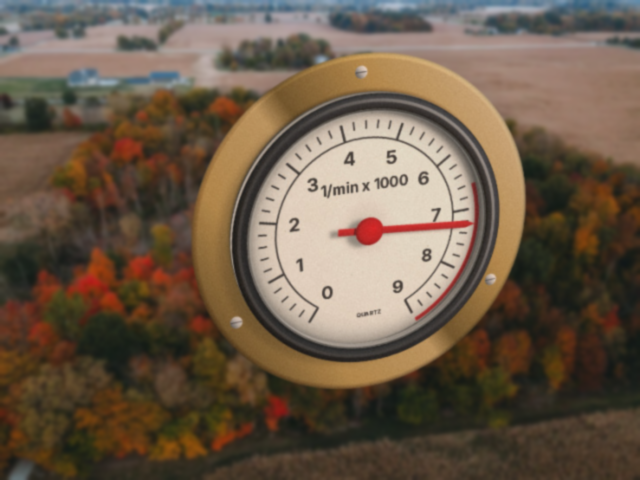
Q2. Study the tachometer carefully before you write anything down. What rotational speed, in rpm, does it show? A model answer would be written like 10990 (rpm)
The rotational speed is 7200 (rpm)
